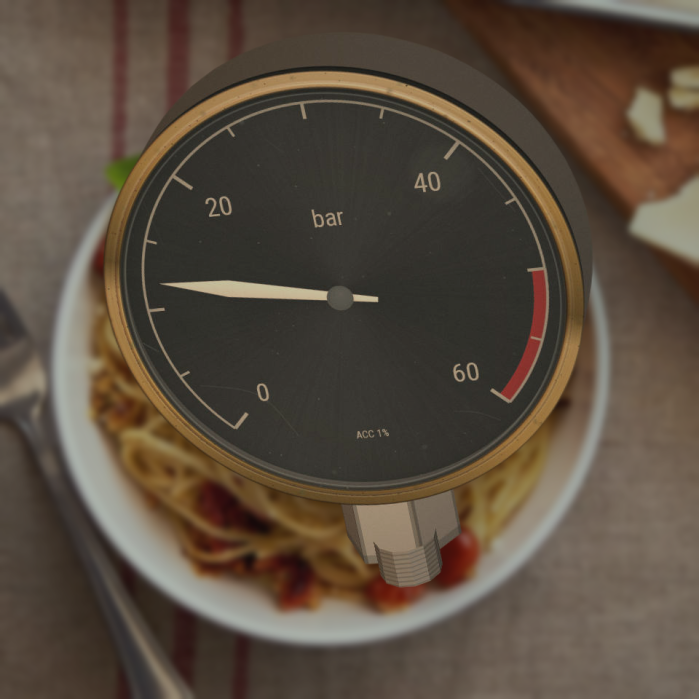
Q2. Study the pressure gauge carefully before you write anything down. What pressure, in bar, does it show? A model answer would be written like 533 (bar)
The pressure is 12.5 (bar)
